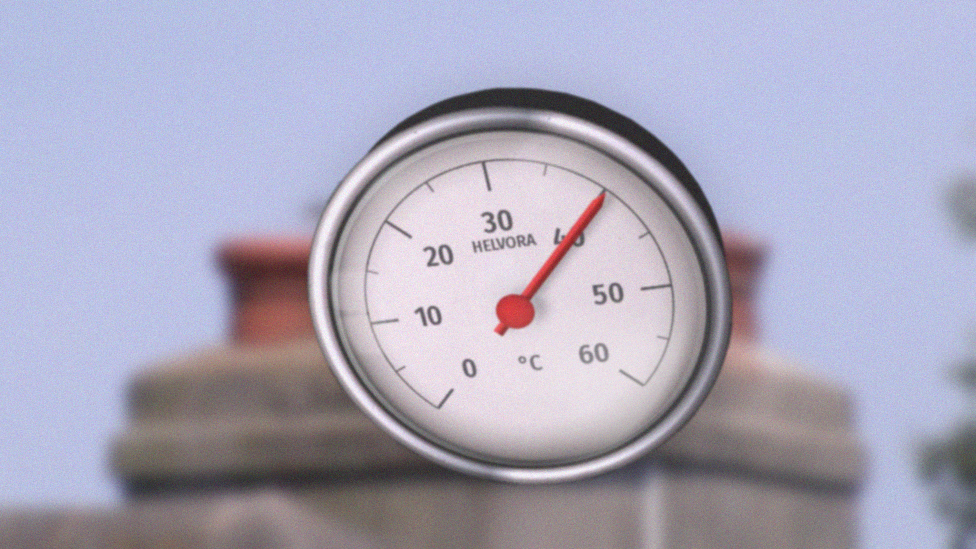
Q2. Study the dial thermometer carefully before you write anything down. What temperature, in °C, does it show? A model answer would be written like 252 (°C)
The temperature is 40 (°C)
